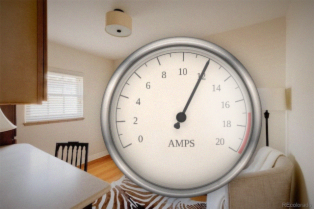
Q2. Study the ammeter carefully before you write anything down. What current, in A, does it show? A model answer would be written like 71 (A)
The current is 12 (A)
